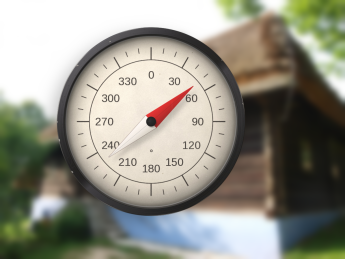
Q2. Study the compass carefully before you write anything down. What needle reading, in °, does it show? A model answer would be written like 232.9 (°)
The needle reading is 50 (°)
